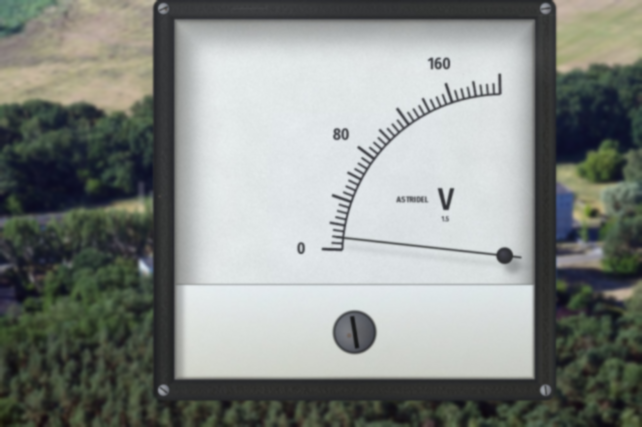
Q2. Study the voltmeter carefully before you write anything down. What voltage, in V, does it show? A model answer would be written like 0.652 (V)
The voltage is 10 (V)
